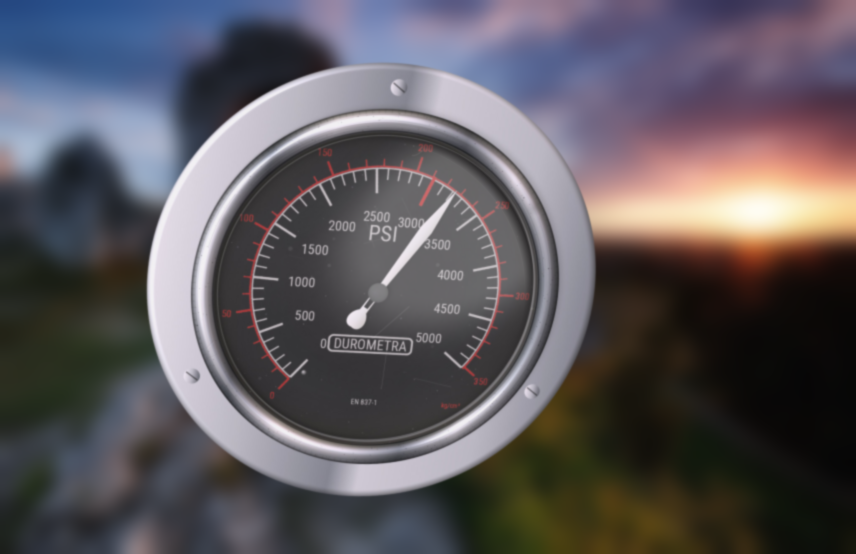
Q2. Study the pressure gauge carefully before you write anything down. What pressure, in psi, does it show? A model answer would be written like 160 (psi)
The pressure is 3200 (psi)
